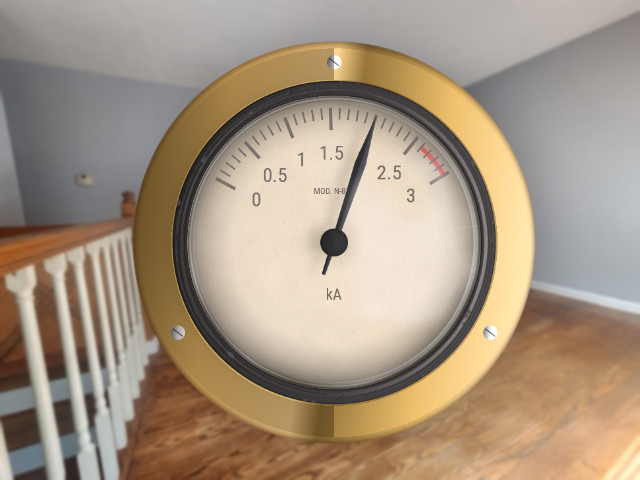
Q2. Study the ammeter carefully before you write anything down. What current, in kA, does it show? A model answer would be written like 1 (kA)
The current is 2 (kA)
